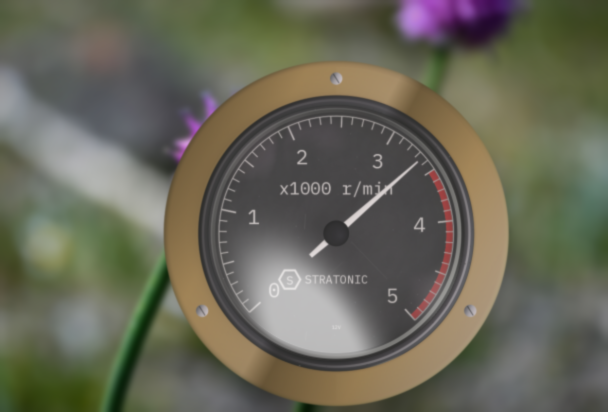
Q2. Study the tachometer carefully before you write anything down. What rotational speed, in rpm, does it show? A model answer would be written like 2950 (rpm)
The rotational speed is 3350 (rpm)
